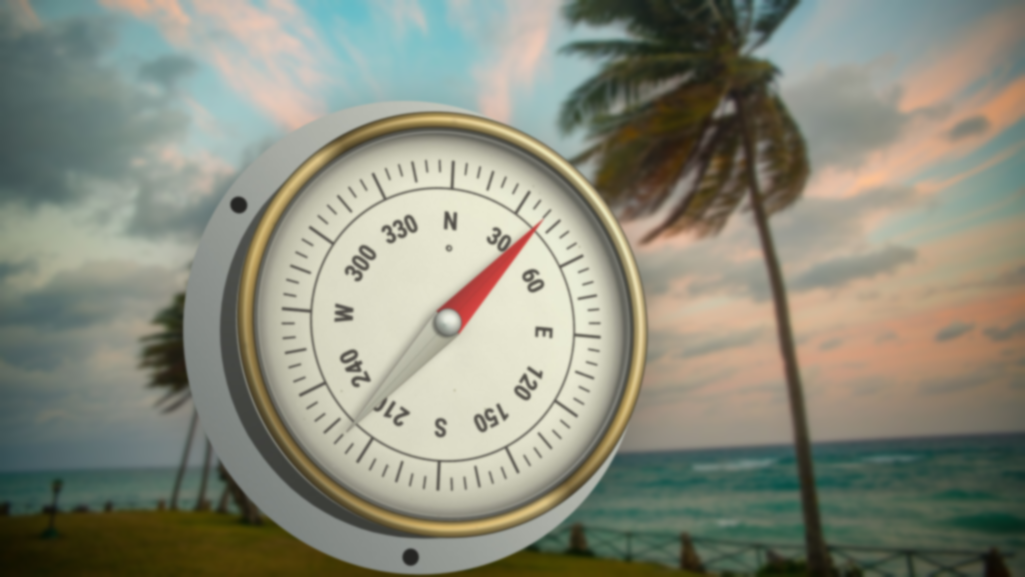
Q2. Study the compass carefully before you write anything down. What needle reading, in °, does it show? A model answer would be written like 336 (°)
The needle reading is 40 (°)
